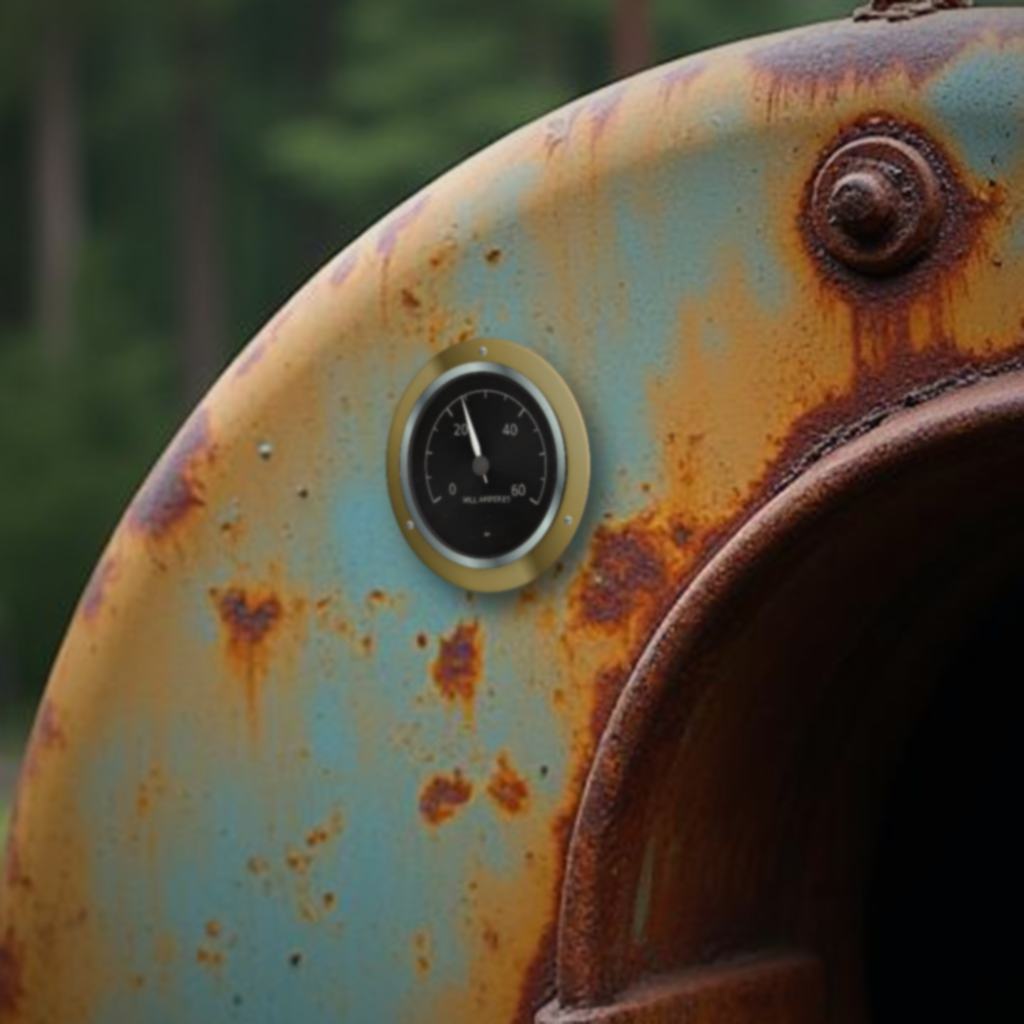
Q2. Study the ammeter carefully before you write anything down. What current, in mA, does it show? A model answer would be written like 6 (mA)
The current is 25 (mA)
